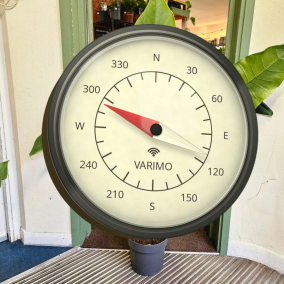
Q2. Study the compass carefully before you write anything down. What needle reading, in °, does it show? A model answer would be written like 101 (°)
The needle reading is 292.5 (°)
